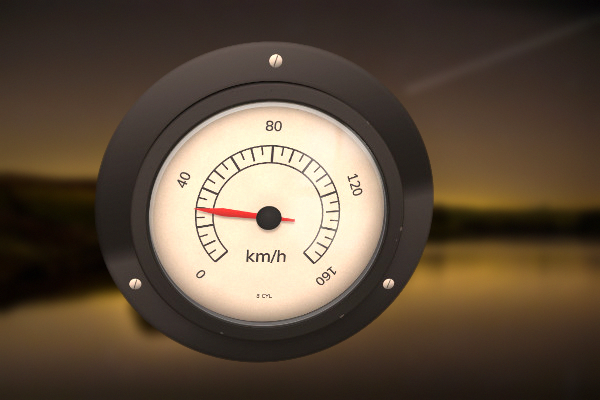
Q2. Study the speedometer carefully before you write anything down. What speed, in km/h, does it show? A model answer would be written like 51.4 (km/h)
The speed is 30 (km/h)
